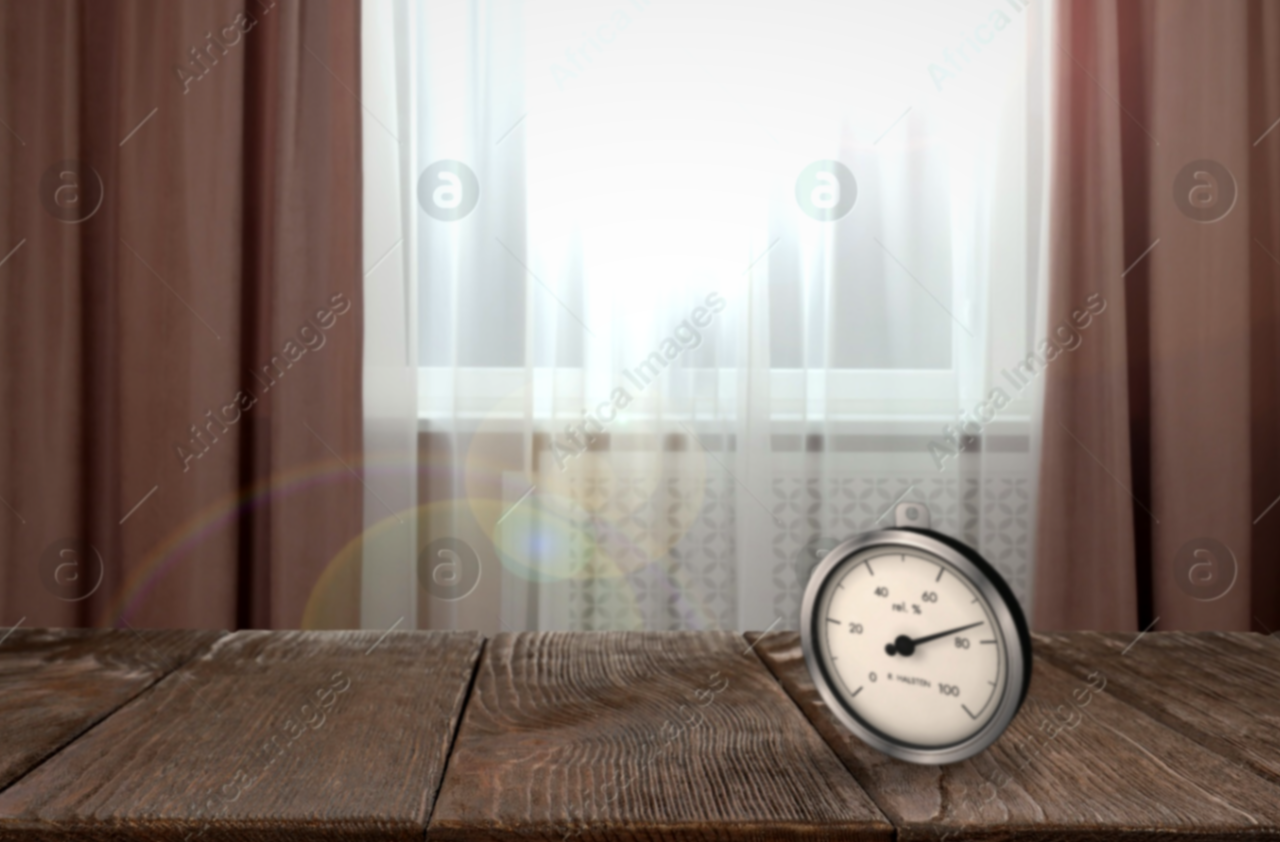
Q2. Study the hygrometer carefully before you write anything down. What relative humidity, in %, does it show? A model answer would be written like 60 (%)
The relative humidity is 75 (%)
